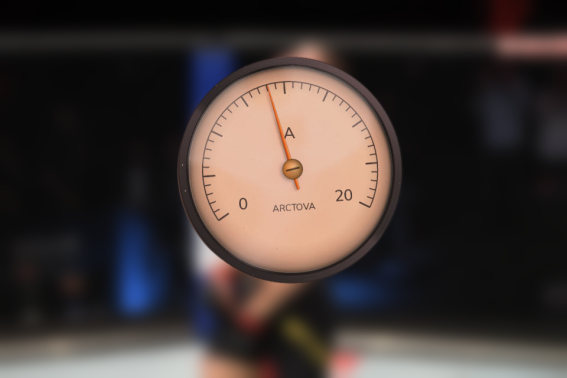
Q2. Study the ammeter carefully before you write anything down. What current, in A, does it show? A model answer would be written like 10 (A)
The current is 9 (A)
